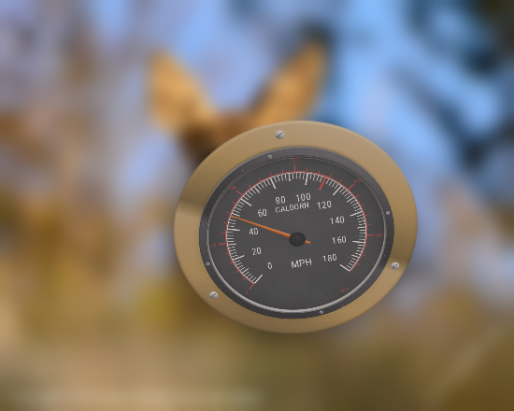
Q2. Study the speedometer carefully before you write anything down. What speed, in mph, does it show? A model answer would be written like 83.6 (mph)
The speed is 50 (mph)
